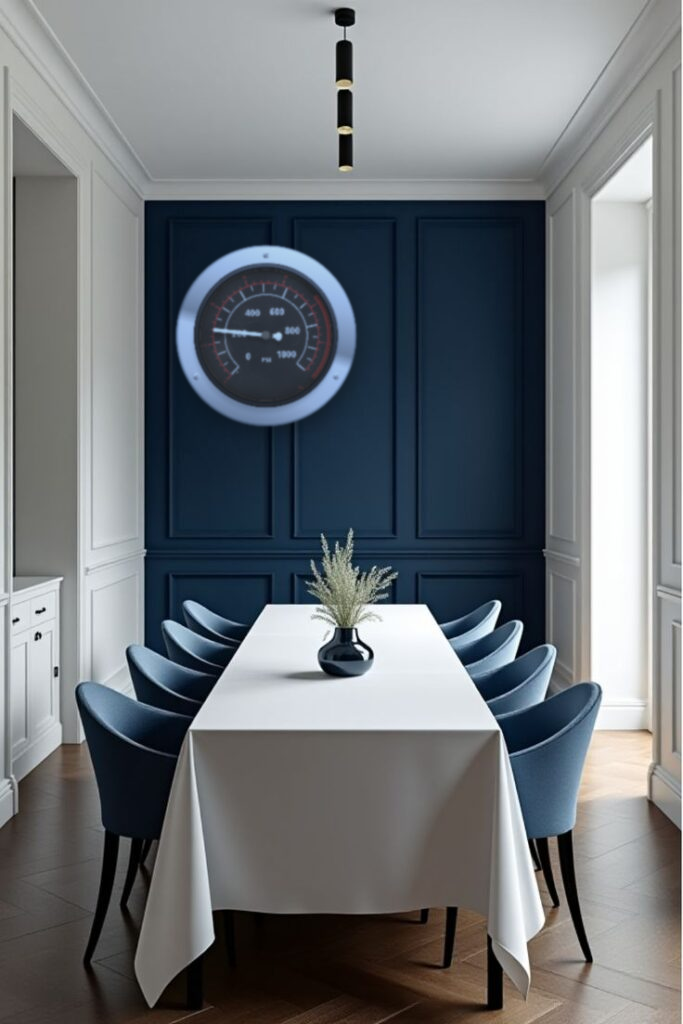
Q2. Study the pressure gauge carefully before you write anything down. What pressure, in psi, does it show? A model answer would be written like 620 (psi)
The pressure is 200 (psi)
